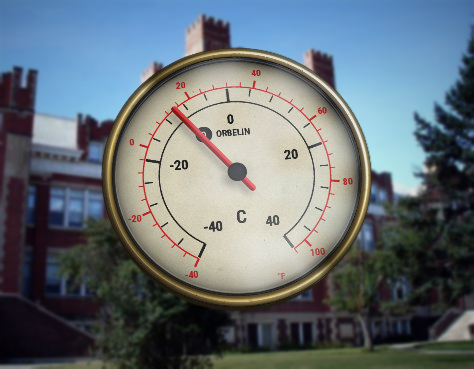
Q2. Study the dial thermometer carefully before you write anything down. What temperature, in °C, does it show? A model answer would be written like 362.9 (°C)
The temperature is -10 (°C)
